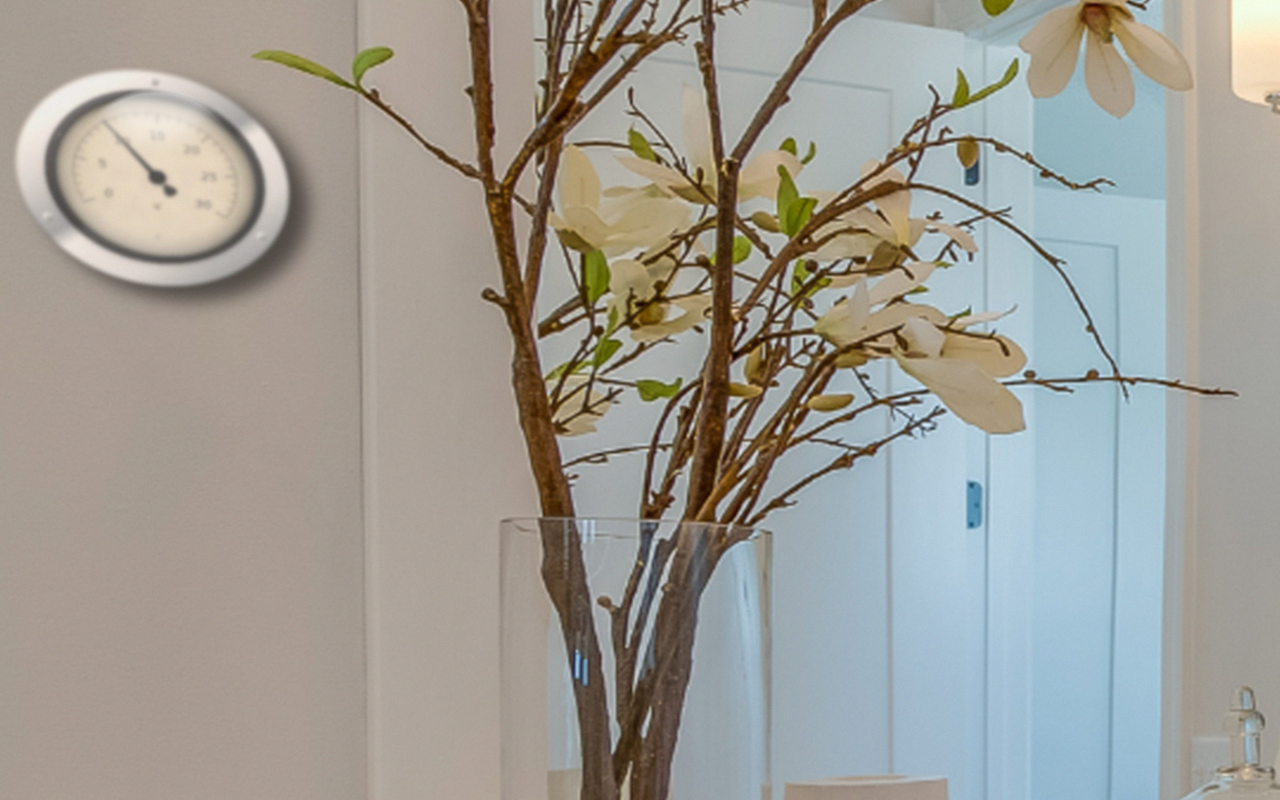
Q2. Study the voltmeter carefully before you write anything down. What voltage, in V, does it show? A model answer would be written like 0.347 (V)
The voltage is 10 (V)
